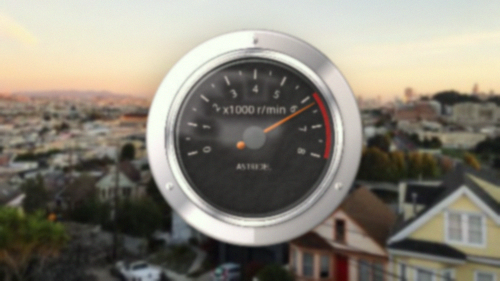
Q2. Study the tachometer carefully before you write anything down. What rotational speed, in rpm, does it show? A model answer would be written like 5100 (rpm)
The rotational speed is 6250 (rpm)
